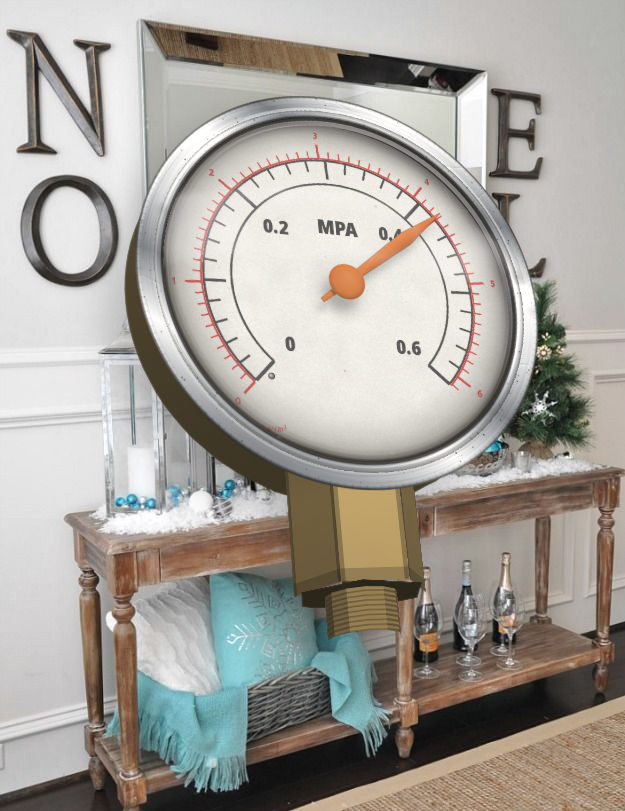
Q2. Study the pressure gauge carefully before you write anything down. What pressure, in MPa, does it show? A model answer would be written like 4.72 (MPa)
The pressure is 0.42 (MPa)
